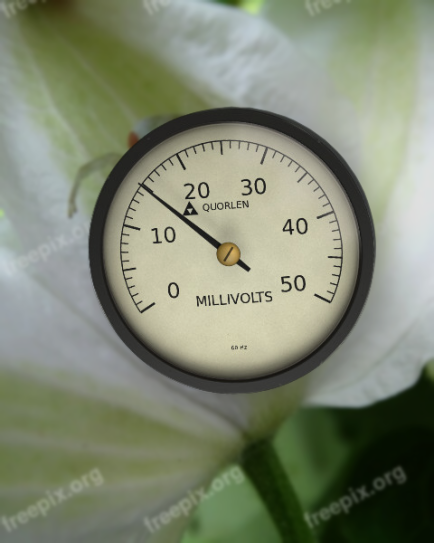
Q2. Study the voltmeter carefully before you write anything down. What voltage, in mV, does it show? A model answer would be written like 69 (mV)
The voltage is 15 (mV)
